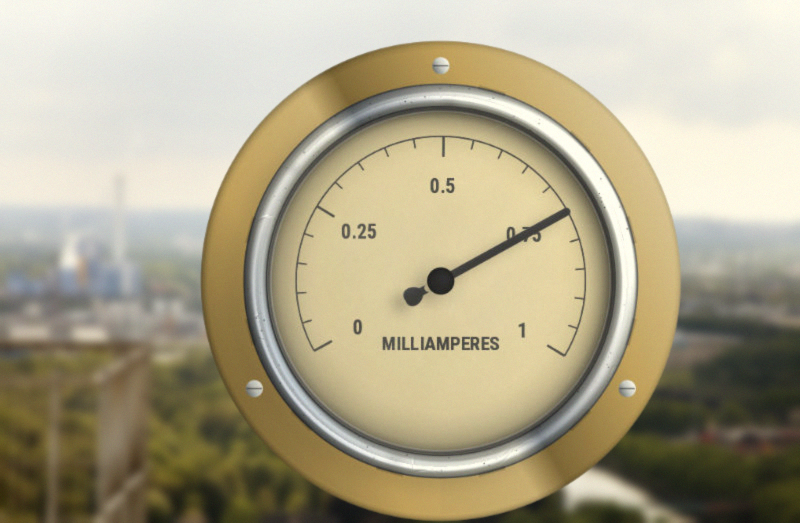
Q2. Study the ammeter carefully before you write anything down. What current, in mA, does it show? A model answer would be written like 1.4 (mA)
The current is 0.75 (mA)
